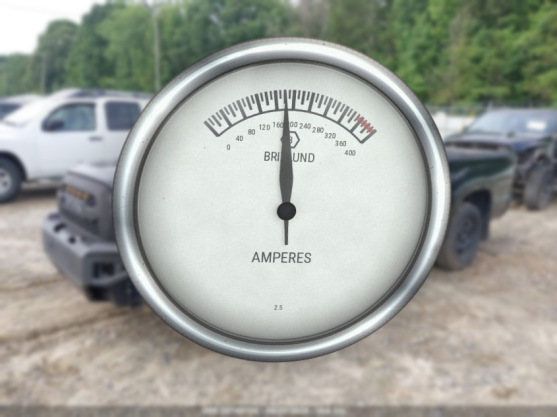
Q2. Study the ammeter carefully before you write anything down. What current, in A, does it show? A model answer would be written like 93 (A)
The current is 180 (A)
